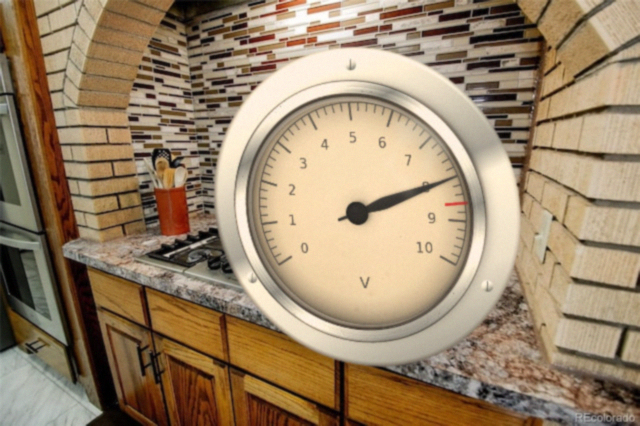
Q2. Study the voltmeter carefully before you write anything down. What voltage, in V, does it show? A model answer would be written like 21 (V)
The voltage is 8 (V)
